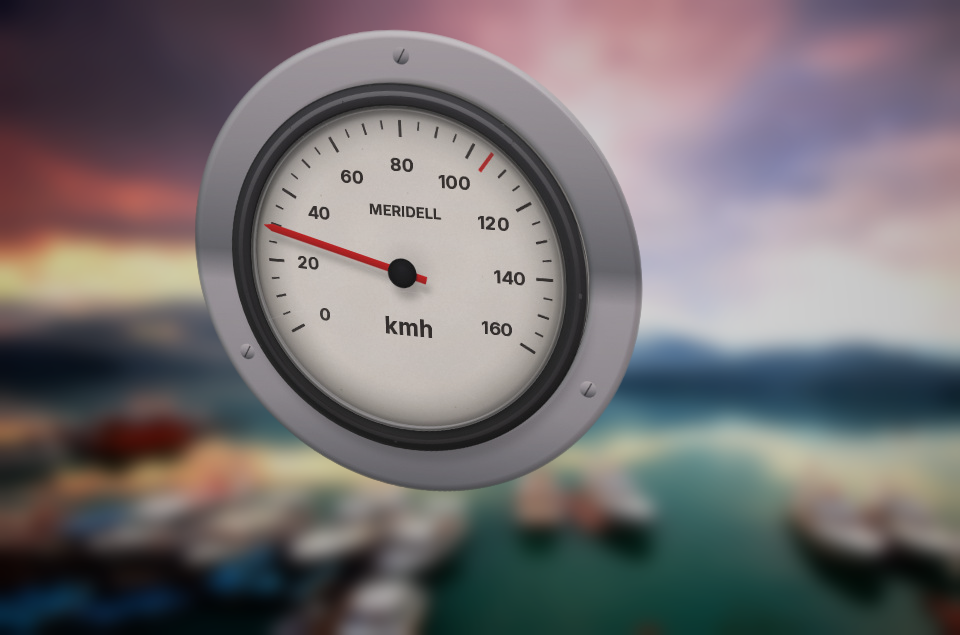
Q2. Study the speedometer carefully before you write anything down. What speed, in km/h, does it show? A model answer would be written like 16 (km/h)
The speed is 30 (km/h)
